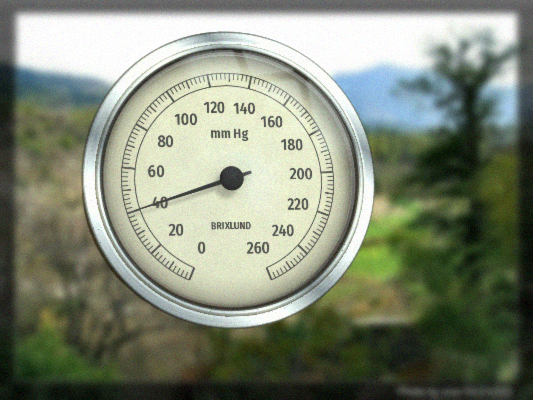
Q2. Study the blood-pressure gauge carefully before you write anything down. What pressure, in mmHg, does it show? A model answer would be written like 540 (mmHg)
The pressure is 40 (mmHg)
